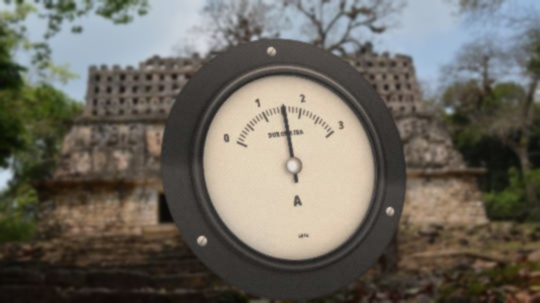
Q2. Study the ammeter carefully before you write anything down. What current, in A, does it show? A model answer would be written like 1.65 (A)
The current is 1.5 (A)
